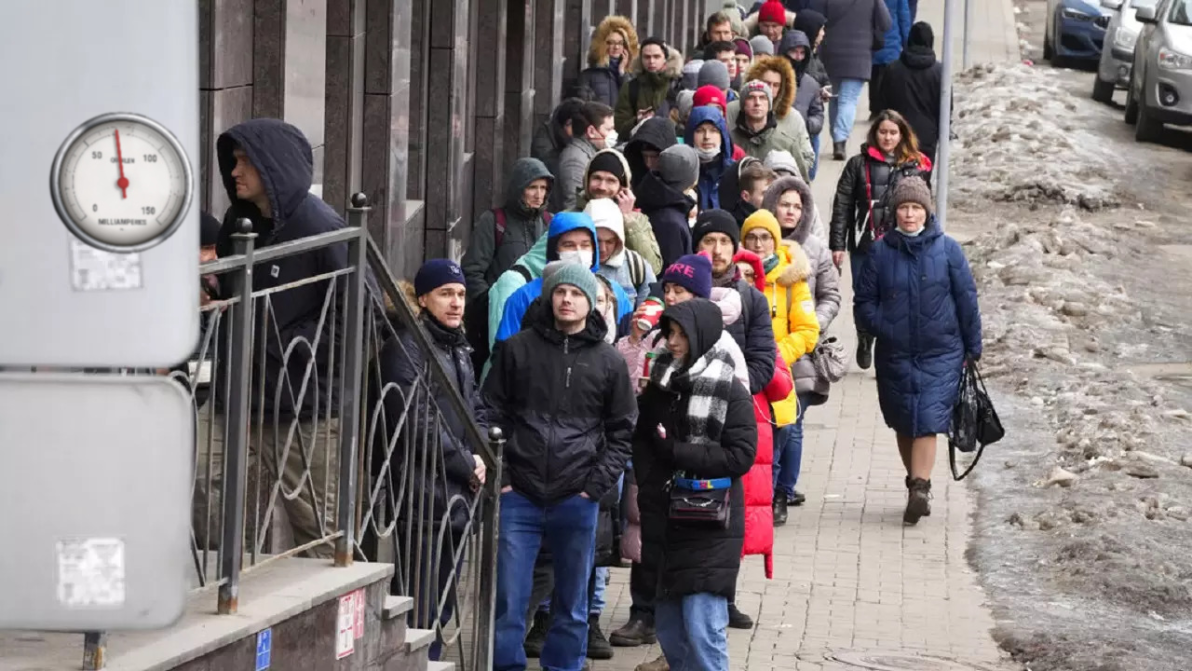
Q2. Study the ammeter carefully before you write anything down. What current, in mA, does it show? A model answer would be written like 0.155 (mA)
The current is 70 (mA)
